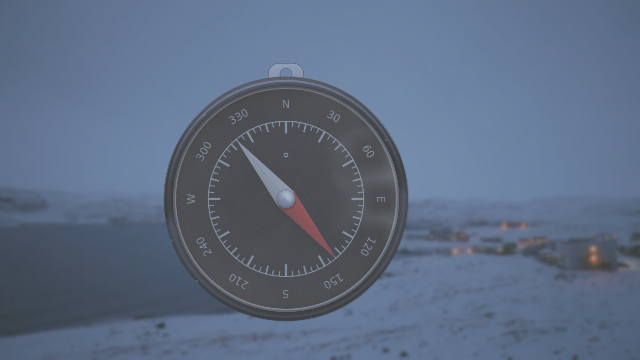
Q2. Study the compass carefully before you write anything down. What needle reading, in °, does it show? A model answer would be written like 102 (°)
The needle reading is 140 (°)
